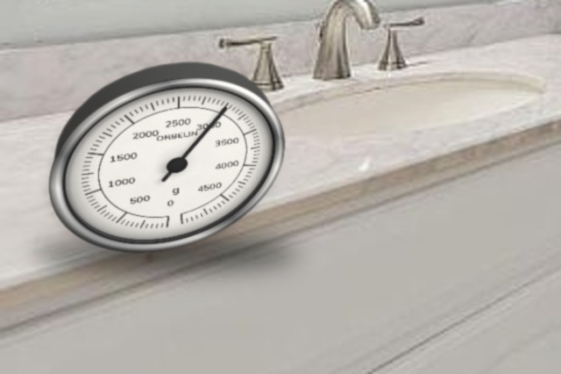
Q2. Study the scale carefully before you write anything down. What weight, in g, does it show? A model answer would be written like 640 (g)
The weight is 3000 (g)
